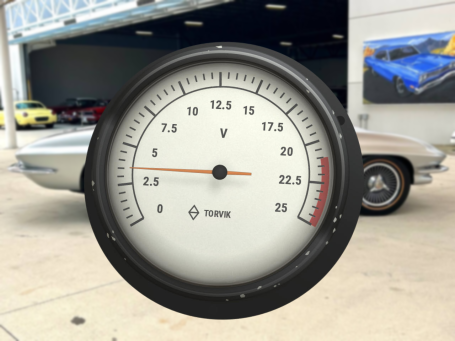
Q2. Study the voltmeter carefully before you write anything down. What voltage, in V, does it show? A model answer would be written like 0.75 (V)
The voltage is 3.5 (V)
